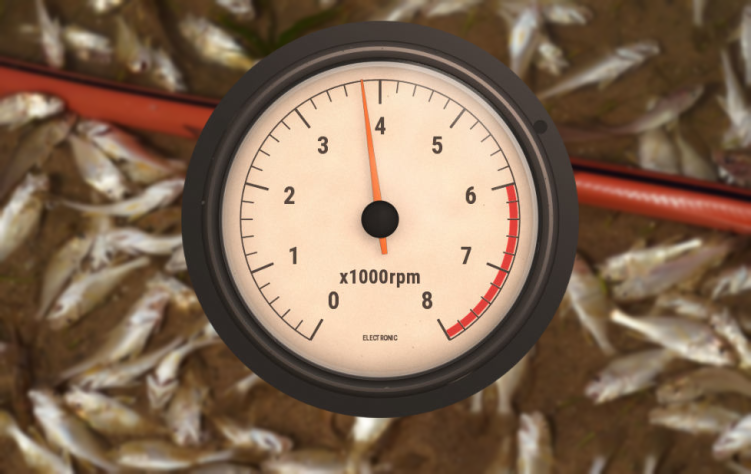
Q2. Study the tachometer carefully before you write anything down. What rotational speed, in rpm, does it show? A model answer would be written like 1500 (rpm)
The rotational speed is 3800 (rpm)
